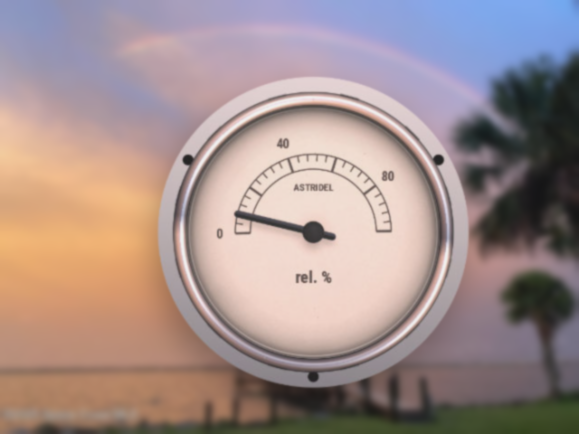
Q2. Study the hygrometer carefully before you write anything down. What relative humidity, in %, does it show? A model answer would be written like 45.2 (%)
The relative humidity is 8 (%)
